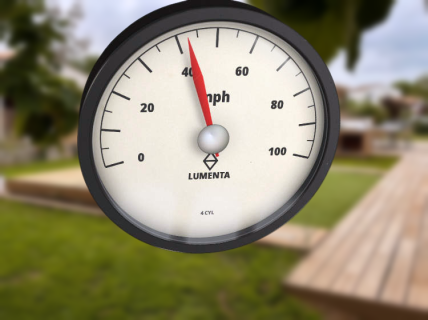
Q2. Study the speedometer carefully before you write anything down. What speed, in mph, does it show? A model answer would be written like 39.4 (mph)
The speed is 42.5 (mph)
